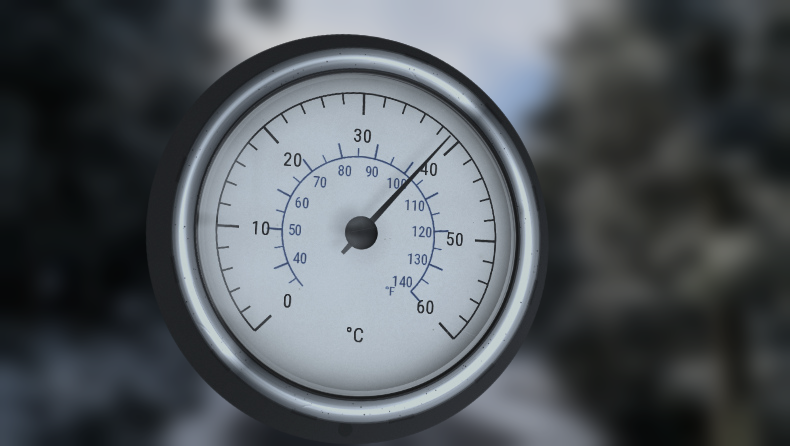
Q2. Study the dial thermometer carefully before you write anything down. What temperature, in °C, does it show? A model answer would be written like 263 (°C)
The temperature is 39 (°C)
